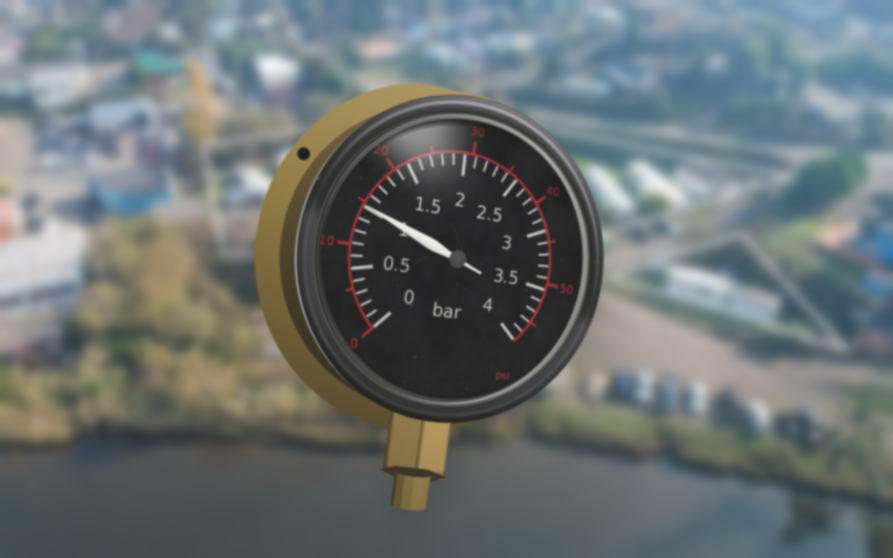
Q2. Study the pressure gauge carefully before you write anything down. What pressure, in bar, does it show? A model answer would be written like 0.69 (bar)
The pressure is 1 (bar)
